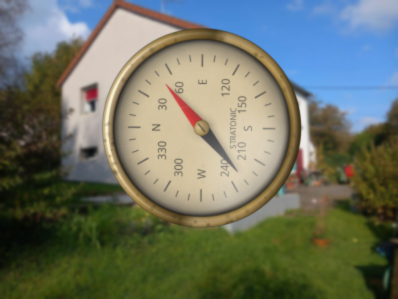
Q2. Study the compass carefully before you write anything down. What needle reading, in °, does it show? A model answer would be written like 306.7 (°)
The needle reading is 50 (°)
